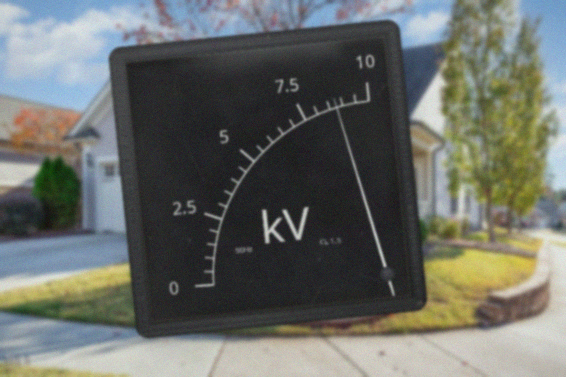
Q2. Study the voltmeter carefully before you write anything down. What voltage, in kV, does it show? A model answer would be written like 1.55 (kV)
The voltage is 8.75 (kV)
